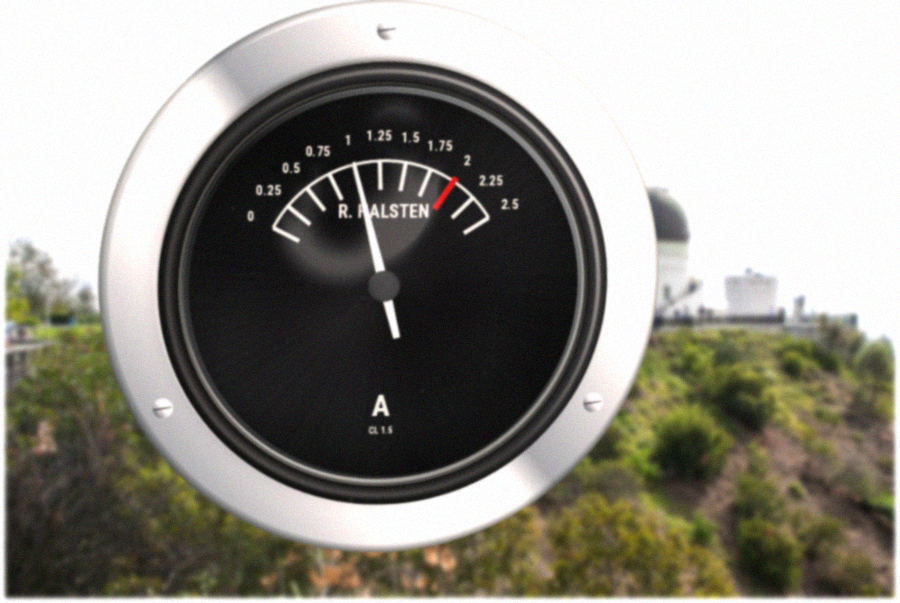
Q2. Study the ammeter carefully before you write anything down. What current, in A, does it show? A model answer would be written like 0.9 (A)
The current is 1 (A)
